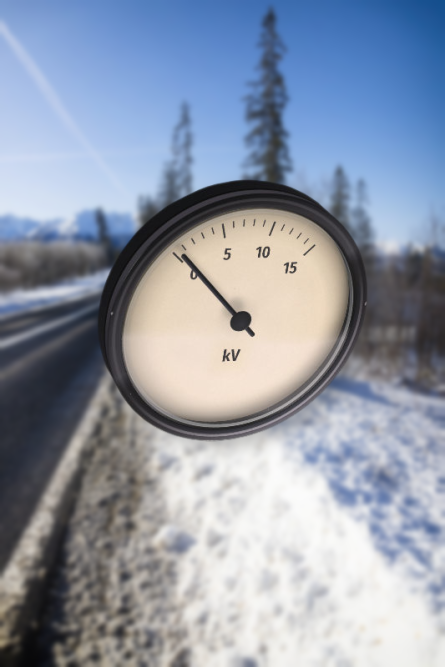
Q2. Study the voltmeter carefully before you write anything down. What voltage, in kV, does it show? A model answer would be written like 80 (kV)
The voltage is 0.5 (kV)
